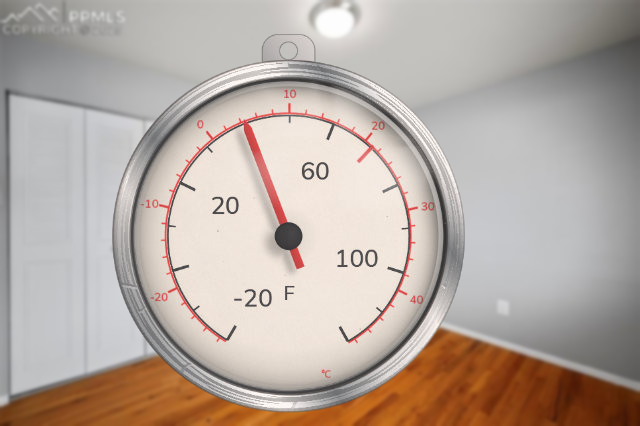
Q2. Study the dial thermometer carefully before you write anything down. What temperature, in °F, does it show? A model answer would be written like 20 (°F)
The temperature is 40 (°F)
